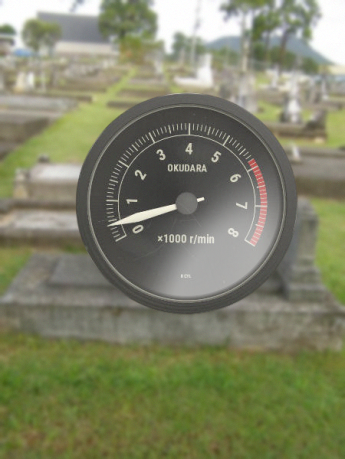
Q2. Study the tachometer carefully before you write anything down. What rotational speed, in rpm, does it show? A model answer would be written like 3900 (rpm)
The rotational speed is 400 (rpm)
